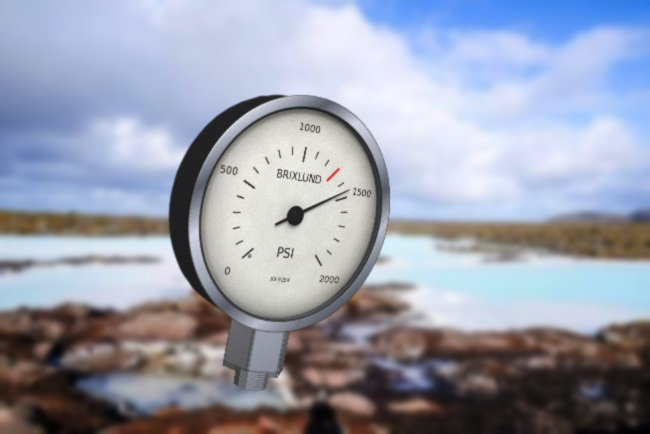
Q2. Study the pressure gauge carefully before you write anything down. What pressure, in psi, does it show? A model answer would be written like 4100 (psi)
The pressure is 1450 (psi)
